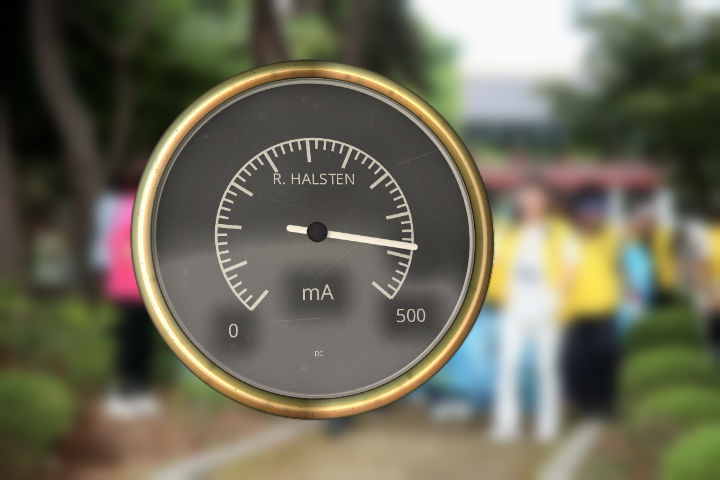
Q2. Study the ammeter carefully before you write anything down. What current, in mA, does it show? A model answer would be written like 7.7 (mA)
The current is 440 (mA)
